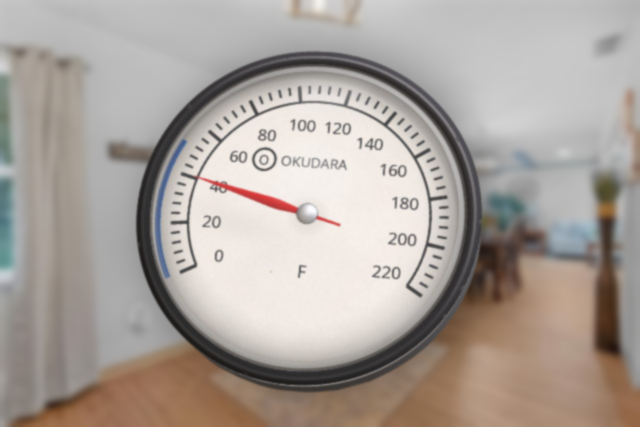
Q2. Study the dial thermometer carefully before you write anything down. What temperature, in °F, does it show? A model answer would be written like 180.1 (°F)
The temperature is 40 (°F)
